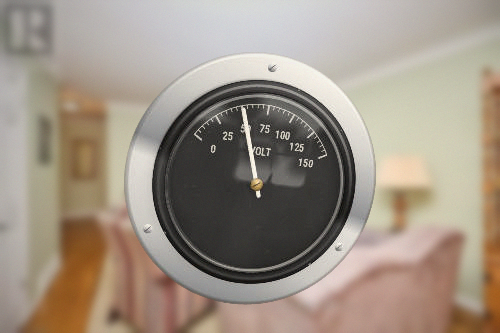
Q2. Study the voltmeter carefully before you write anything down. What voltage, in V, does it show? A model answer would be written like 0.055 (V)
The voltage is 50 (V)
